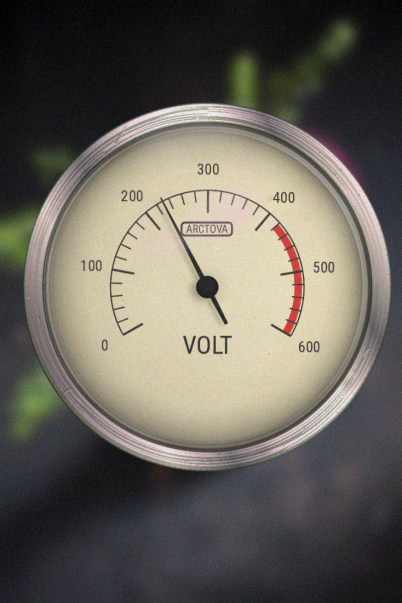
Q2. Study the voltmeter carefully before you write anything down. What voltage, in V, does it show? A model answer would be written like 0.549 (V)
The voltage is 230 (V)
